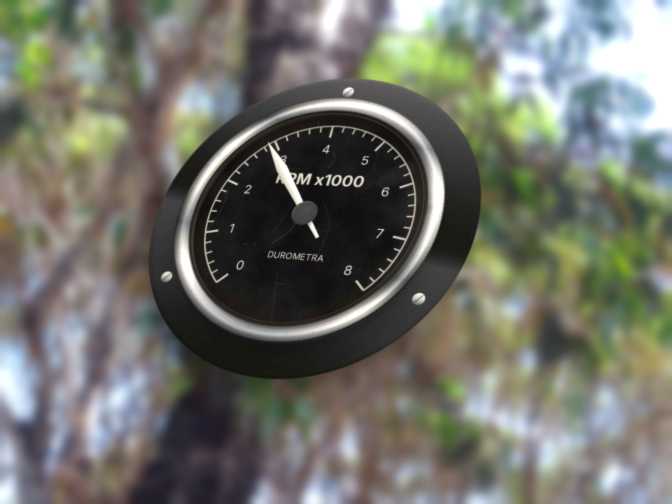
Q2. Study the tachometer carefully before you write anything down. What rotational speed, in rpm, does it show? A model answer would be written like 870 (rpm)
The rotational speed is 2900 (rpm)
